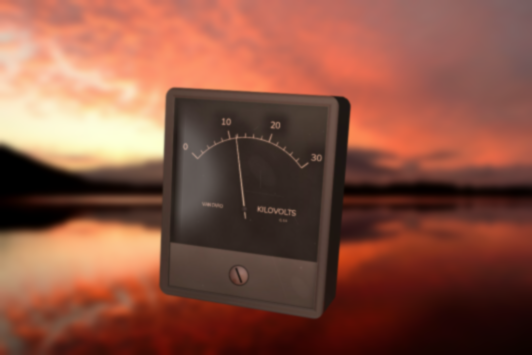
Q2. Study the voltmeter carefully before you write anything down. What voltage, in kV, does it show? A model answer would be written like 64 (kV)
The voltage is 12 (kV)
